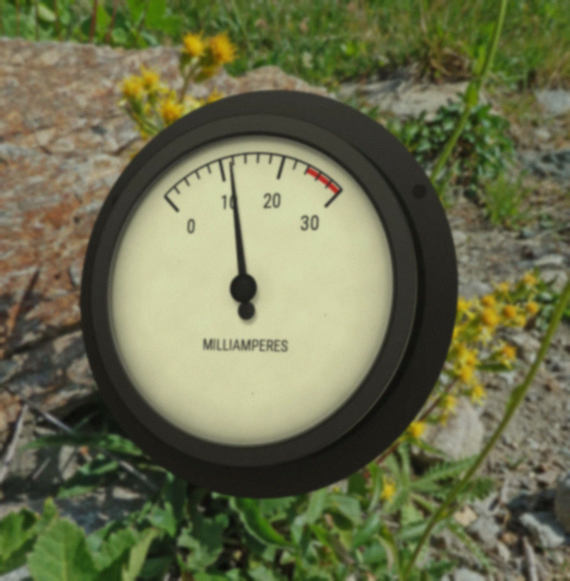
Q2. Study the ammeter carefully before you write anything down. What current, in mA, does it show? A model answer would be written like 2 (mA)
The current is 12 (mA)
